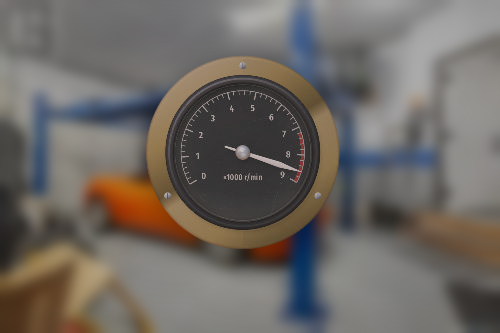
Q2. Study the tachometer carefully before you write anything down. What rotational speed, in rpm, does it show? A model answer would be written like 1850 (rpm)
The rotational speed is 8600 (rpm)
